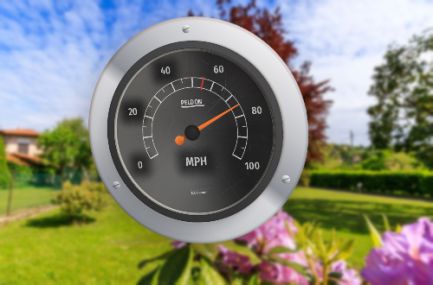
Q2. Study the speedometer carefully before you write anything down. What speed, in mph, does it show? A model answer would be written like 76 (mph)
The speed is 75 (mph)
